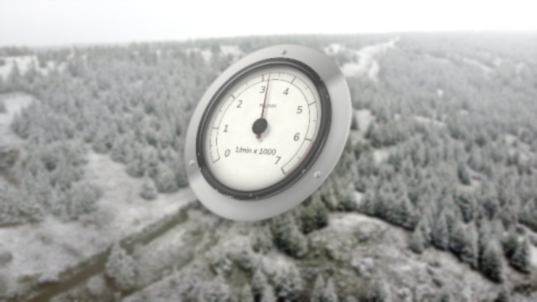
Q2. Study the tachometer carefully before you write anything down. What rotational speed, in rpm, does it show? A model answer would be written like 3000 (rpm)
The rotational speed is 3250 (rpm)
